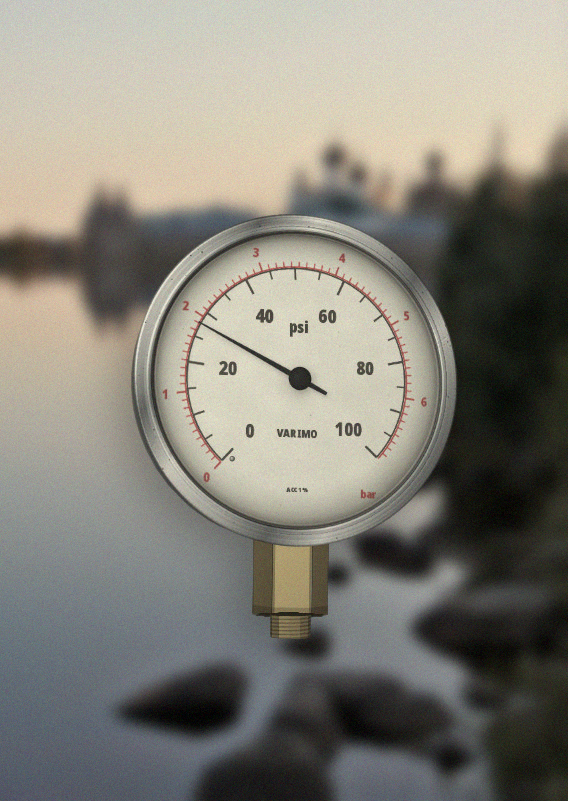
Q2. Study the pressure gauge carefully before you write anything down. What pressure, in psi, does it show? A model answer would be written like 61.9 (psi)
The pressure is 27.5 (psi)
